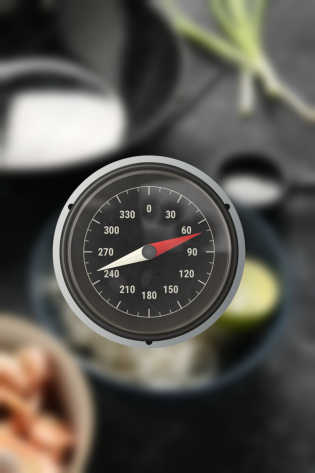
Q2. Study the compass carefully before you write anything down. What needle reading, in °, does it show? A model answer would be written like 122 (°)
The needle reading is 70 (°)
